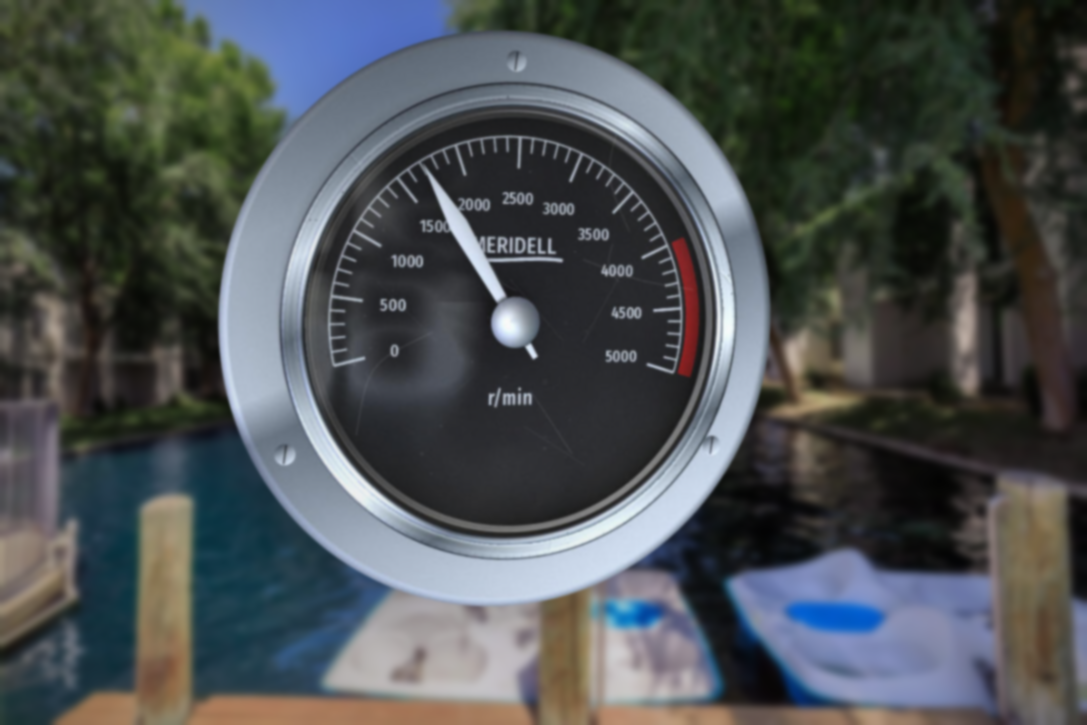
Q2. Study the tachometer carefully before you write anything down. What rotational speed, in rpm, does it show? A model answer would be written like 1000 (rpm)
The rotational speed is 1700 (rpm)
